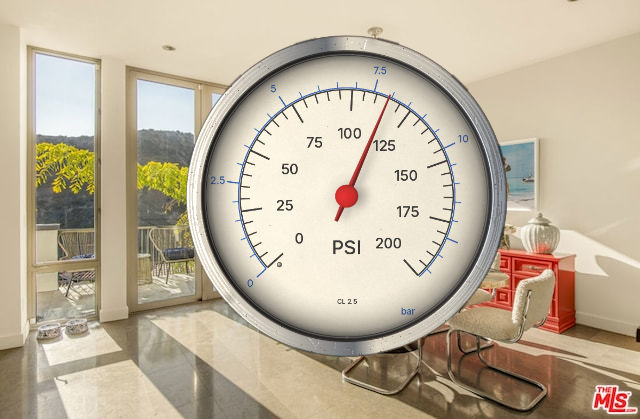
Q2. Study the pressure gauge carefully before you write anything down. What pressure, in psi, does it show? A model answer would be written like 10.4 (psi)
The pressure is 115 (psi)
